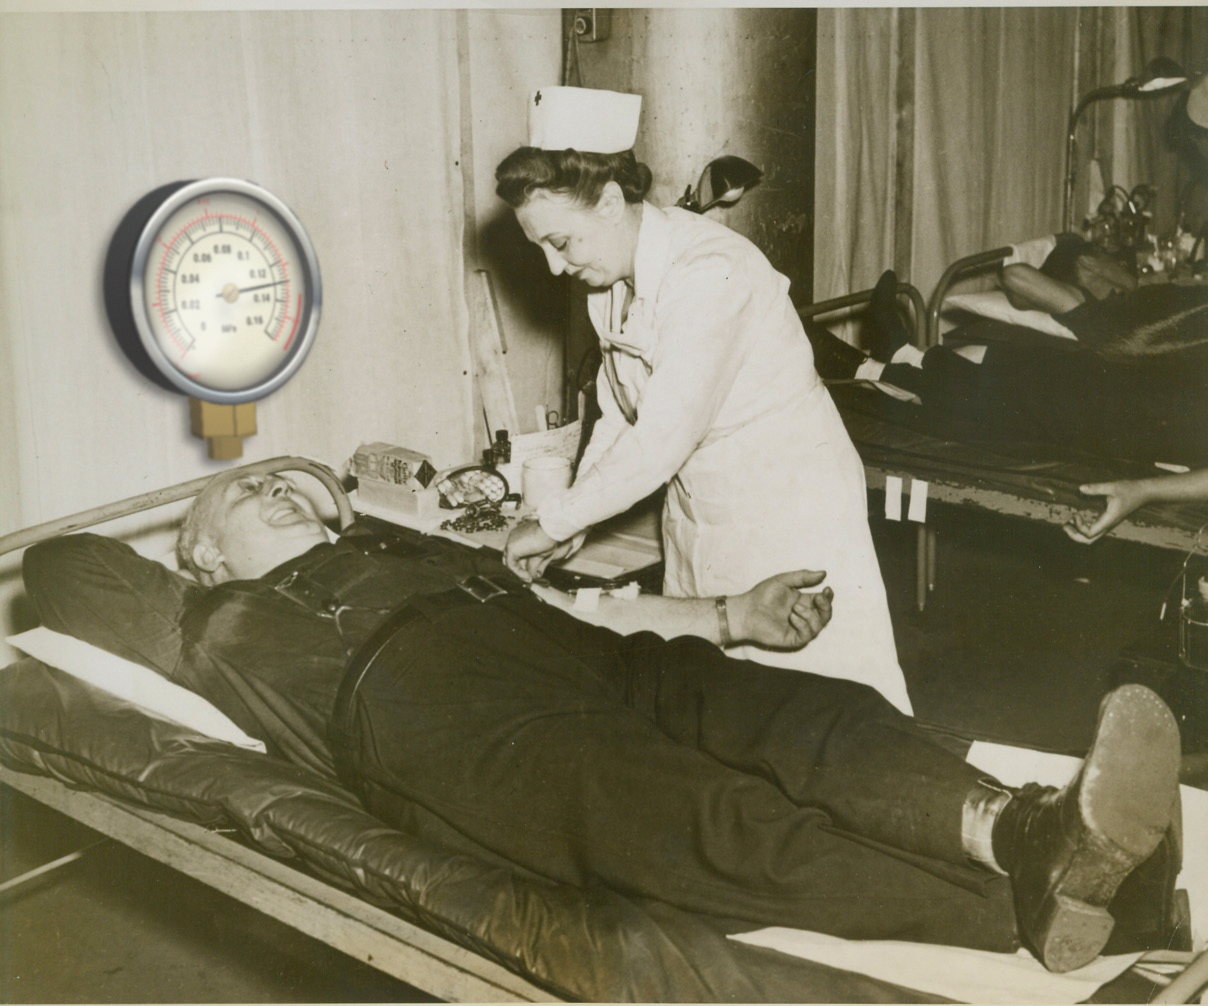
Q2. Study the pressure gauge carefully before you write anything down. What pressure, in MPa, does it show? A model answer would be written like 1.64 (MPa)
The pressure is 0.13 (MPa)
